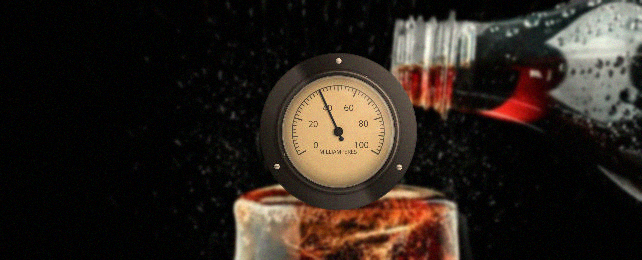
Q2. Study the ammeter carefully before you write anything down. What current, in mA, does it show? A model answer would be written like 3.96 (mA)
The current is 40 (mA)
